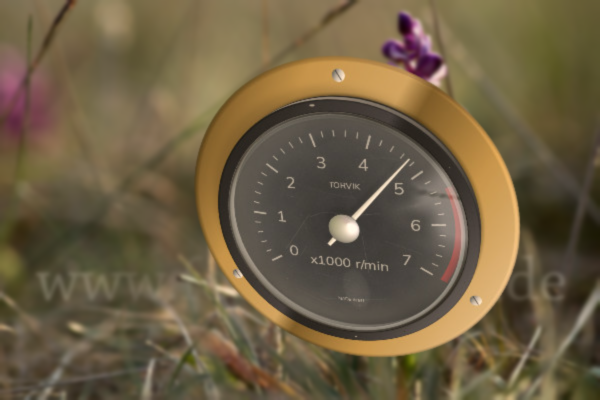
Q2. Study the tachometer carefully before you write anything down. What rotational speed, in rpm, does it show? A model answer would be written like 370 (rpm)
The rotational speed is 4700 (rpm)
